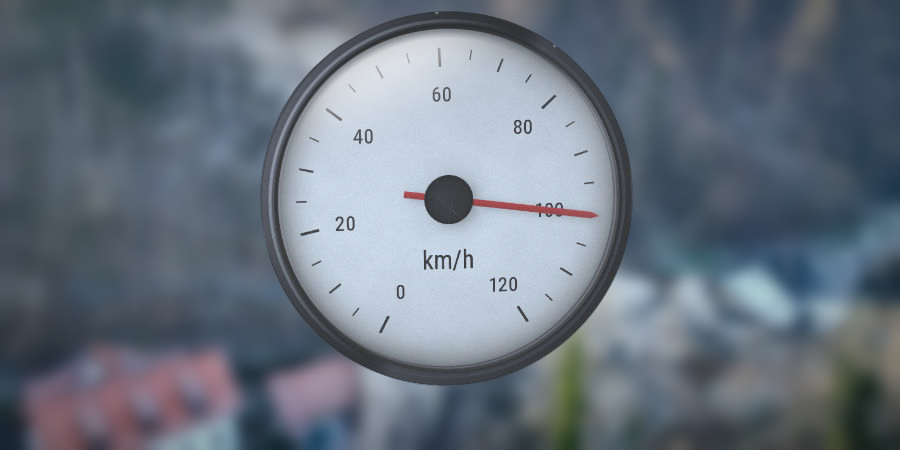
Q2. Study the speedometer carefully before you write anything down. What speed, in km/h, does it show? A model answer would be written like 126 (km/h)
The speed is 100 (km/h)
